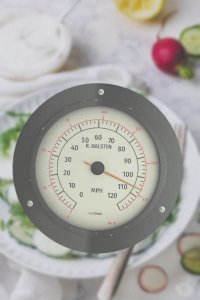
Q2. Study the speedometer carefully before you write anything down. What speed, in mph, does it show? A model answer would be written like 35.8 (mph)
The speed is 106 (mph)
